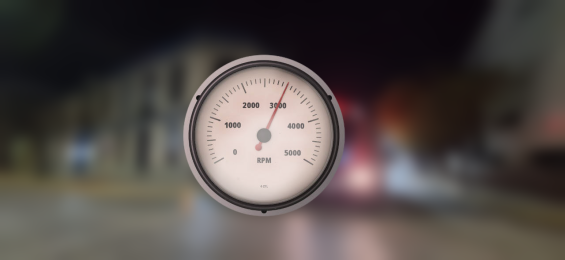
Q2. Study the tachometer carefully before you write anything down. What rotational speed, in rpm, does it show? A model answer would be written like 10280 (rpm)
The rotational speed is 3000 (rpm)
